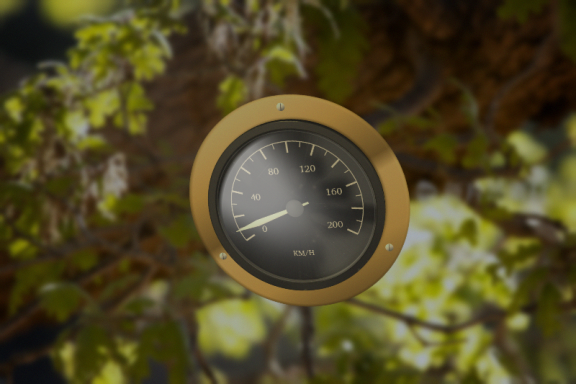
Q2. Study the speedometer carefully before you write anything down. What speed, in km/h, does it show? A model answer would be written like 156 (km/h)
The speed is 10 (km/h)
